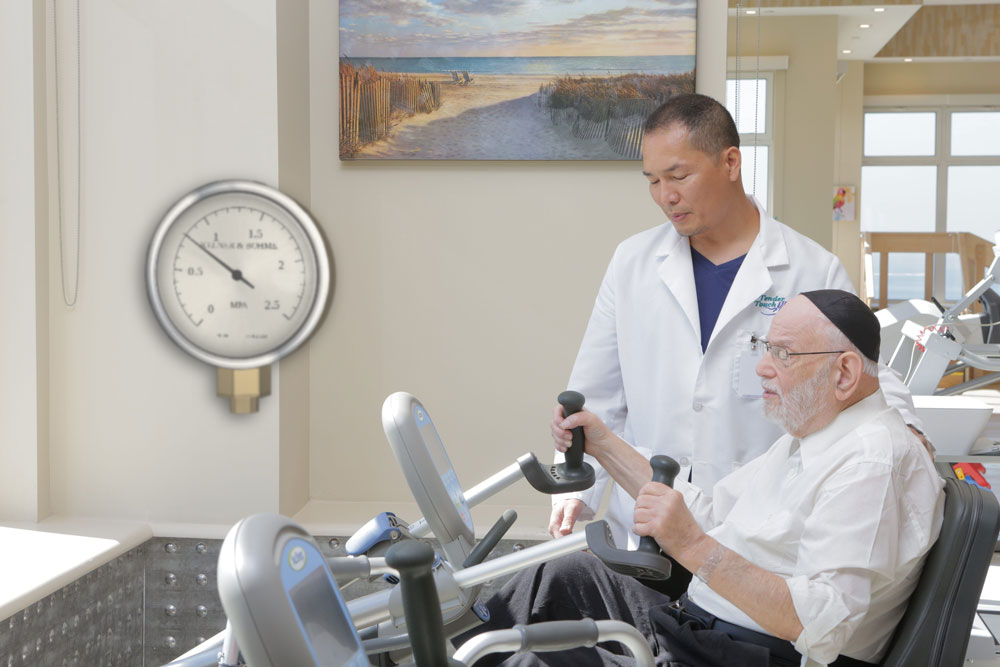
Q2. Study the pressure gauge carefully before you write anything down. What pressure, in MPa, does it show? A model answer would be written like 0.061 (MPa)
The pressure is 0.8 (MPa)
